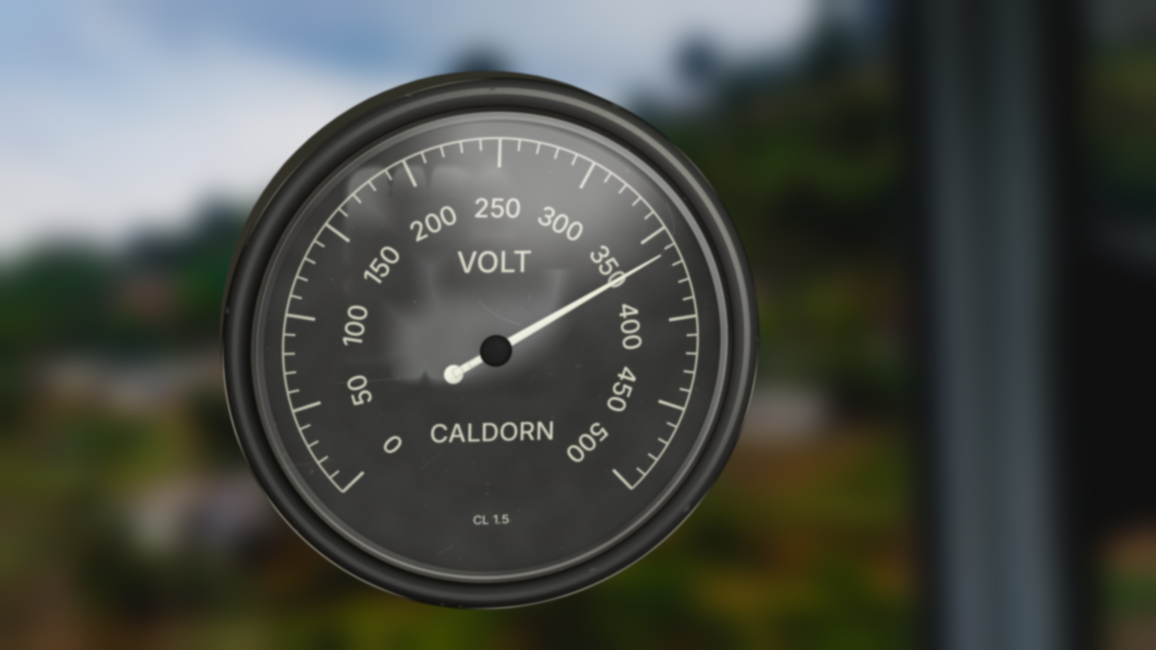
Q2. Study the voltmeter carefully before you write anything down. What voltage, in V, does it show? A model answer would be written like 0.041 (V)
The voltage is 360 (V)
